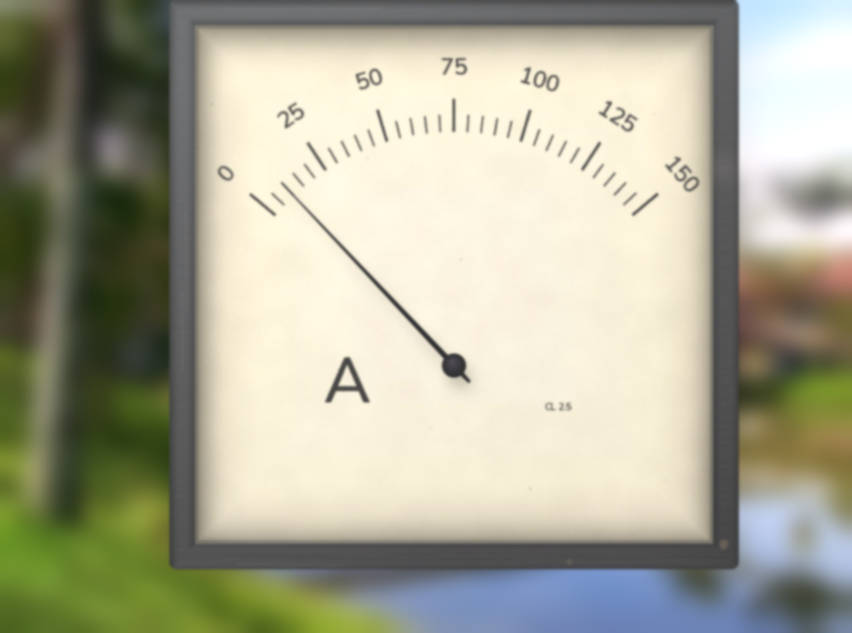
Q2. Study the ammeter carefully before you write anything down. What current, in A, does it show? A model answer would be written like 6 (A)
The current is 10 (A)
